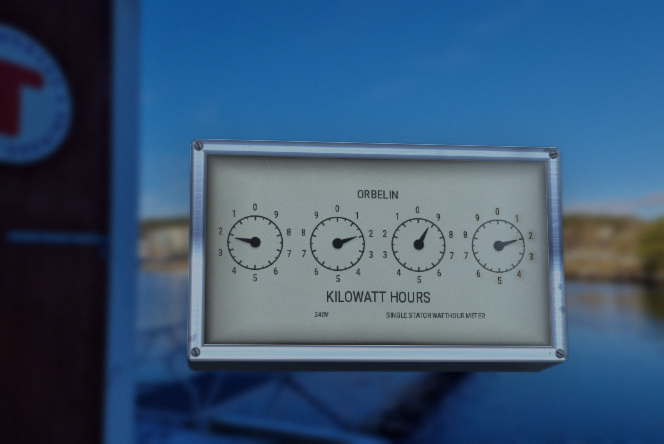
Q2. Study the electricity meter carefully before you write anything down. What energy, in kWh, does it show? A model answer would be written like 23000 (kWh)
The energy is 2192 (kWh)
